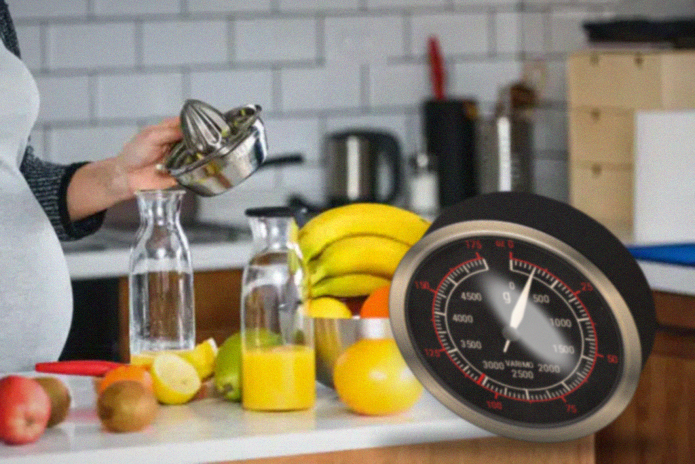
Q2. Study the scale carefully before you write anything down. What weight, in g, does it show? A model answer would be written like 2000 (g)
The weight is 250 (g)
